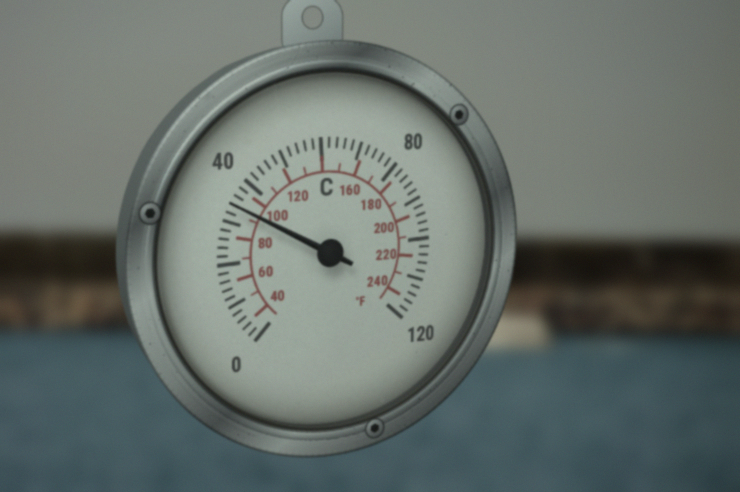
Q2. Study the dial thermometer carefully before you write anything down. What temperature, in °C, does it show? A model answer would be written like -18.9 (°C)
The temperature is 34 (°C)
